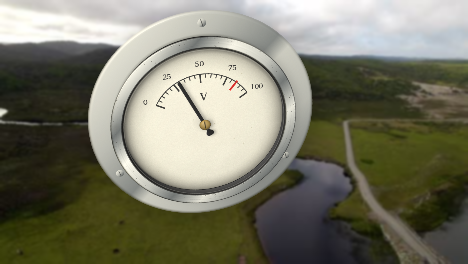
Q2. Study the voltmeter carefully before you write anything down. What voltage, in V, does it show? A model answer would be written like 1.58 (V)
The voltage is 30 (V)
